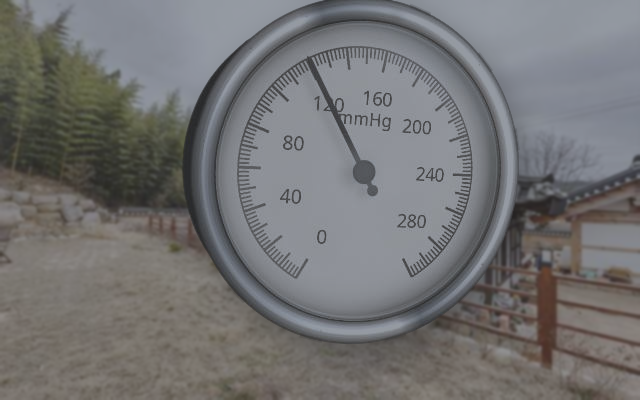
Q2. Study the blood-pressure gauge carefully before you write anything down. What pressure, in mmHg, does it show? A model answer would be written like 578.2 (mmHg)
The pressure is 120 (mmHg)
